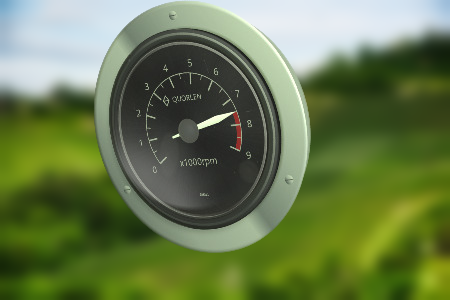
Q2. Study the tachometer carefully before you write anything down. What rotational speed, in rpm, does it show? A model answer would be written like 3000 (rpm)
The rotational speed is 7500 (rpm)
